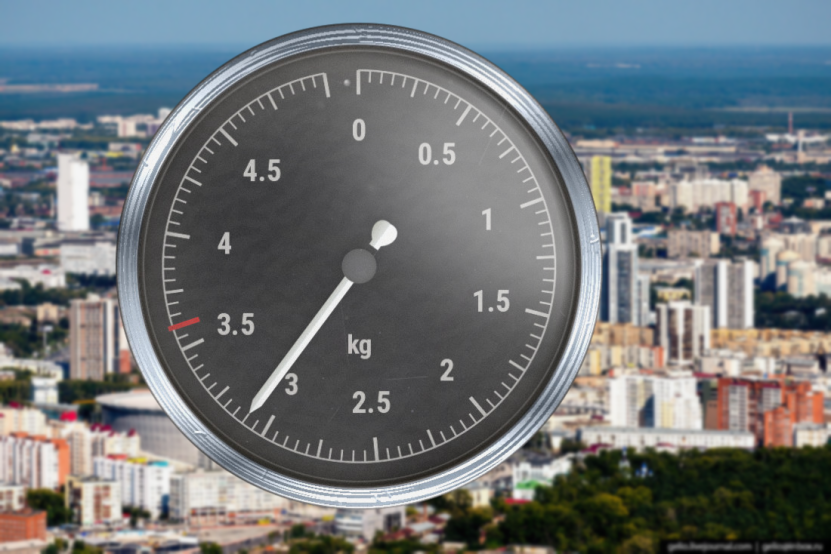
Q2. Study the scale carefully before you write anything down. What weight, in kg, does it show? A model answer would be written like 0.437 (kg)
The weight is 3.1 (kg)
